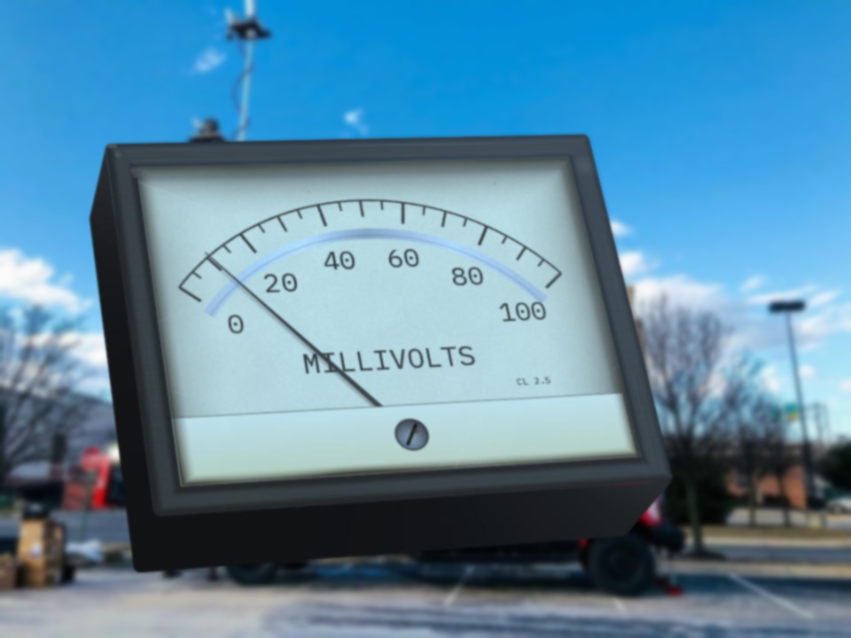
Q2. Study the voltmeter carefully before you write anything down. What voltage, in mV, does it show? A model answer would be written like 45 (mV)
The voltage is 10 (mV)
